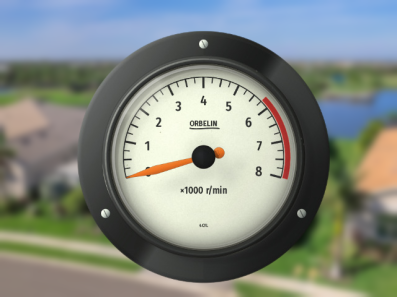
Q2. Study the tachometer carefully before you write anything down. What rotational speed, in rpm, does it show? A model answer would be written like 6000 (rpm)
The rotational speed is 0 (rpm)
